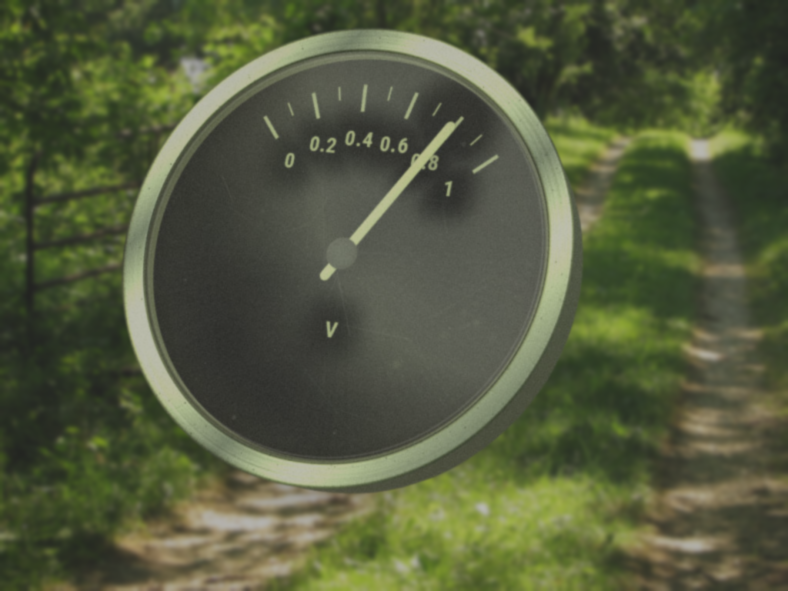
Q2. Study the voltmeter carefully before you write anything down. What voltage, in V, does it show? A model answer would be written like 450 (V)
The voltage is 0.8 (V)
